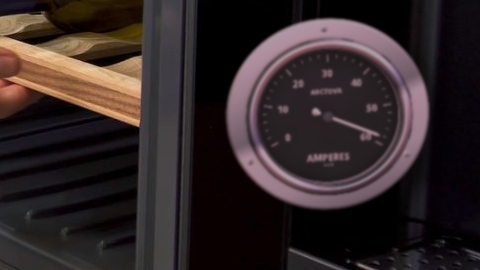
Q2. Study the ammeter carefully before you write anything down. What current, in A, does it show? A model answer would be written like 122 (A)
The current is 58 (A)
